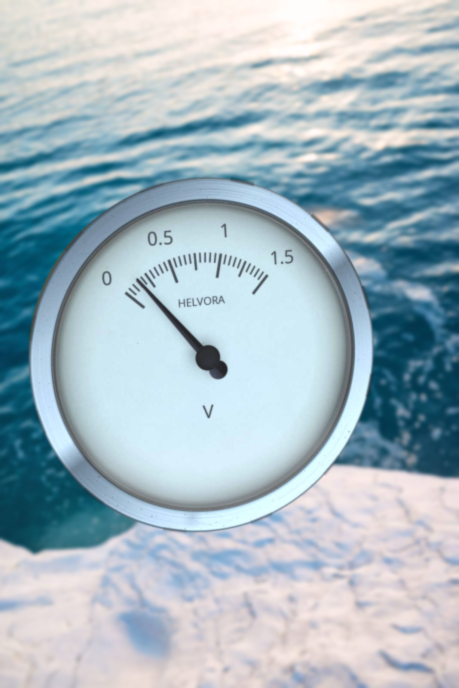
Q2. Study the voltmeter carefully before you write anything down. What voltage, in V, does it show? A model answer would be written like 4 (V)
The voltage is 0.15 (V)
